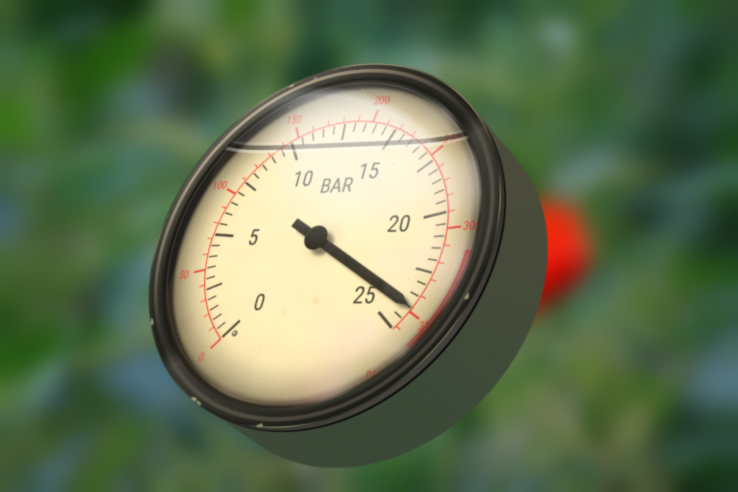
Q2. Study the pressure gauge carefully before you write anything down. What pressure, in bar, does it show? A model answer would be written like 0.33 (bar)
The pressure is 24 (bar)
